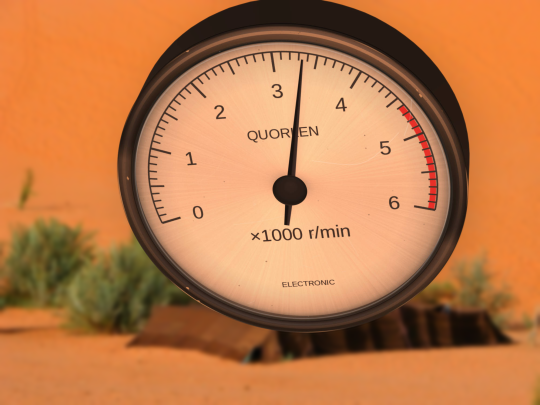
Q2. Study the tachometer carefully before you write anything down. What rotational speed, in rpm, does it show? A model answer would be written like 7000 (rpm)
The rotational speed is 3350 (rpm)
